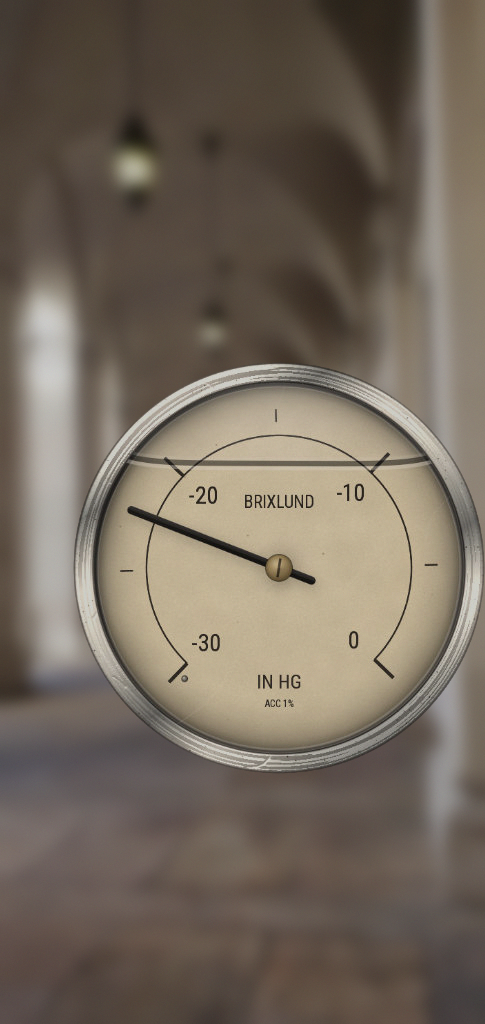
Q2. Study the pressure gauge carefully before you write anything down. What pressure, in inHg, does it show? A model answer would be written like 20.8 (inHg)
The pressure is -22.5 (inHg)
